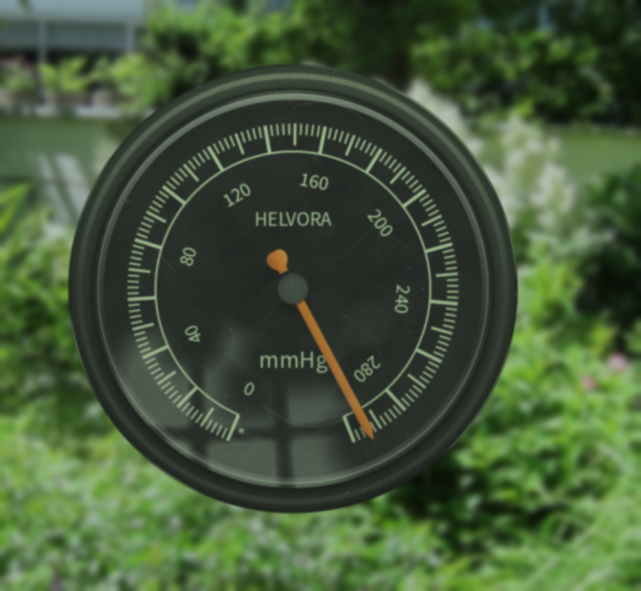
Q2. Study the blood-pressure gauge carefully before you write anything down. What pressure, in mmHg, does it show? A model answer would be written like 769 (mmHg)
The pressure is 294 (mmHg)
